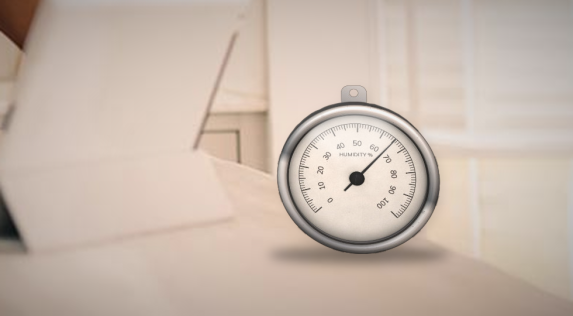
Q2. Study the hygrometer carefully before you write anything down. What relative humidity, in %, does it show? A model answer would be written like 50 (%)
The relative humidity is 65 (%)
